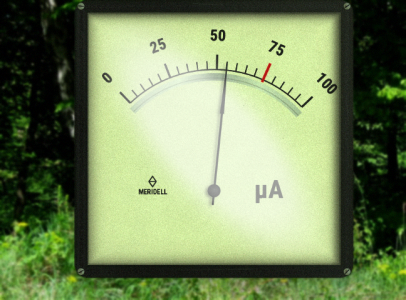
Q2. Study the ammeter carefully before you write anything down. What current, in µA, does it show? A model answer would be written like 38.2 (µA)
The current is 55 (µA)
